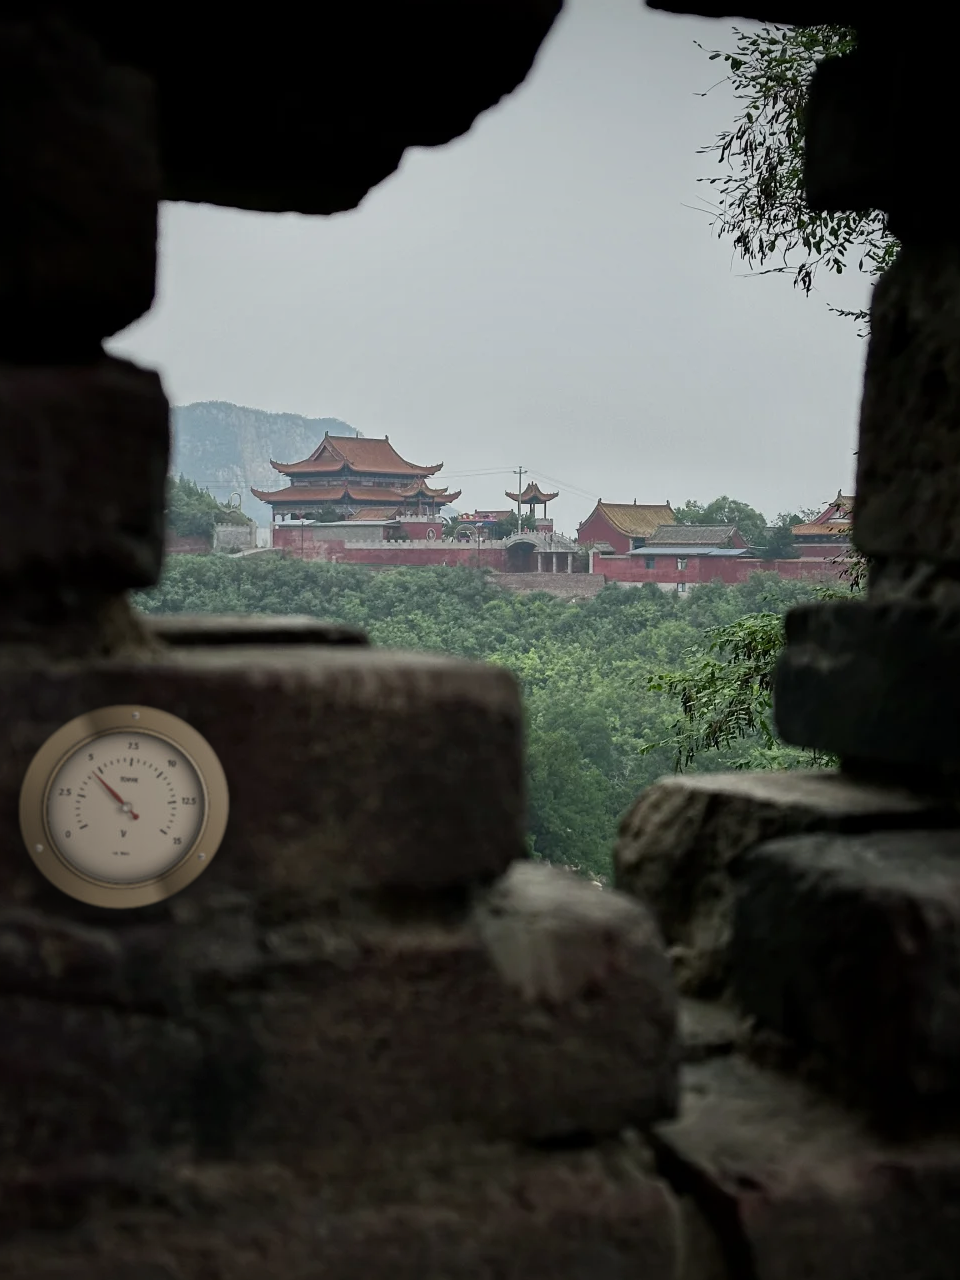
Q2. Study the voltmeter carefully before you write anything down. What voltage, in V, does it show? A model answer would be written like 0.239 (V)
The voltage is 4.5 (V)
